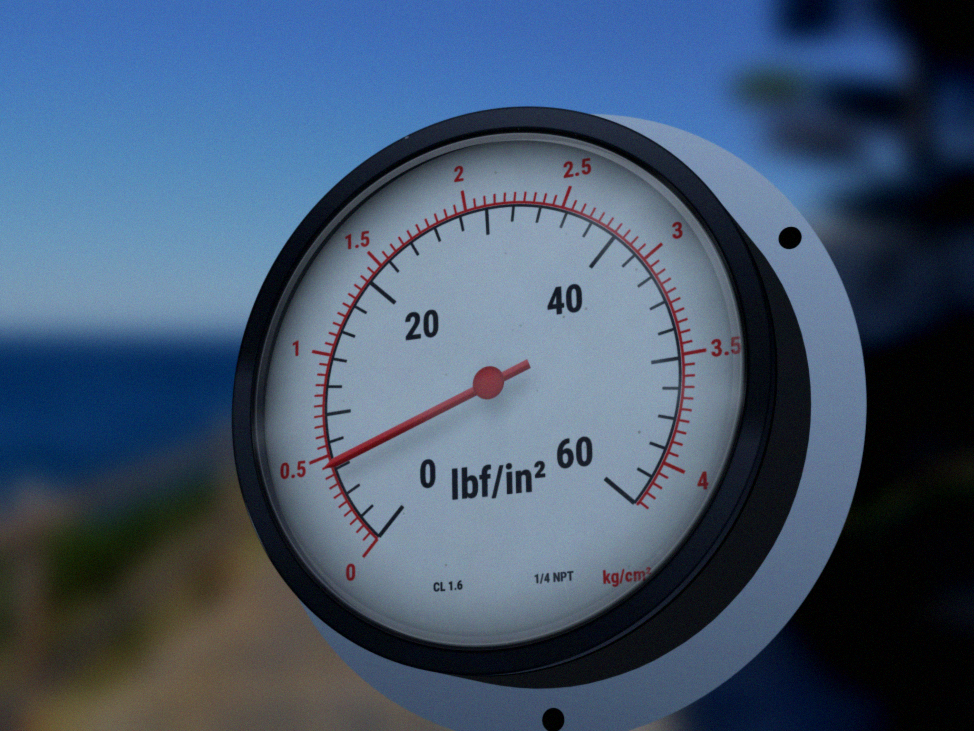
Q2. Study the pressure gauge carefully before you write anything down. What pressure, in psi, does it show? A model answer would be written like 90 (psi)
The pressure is 6 (psi)
